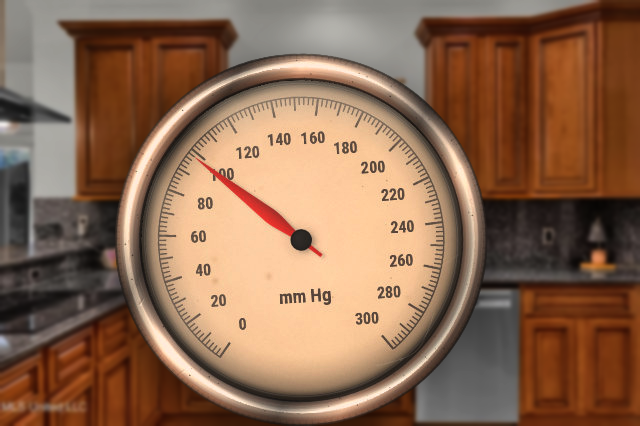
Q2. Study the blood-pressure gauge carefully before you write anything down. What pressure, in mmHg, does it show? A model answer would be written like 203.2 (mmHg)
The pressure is 98 (mmHg)
